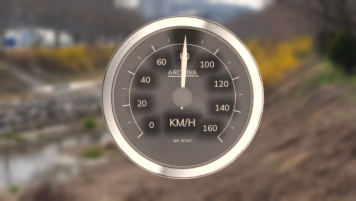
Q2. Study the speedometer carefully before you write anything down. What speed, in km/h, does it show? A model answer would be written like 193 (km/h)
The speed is 80 (km/h)
